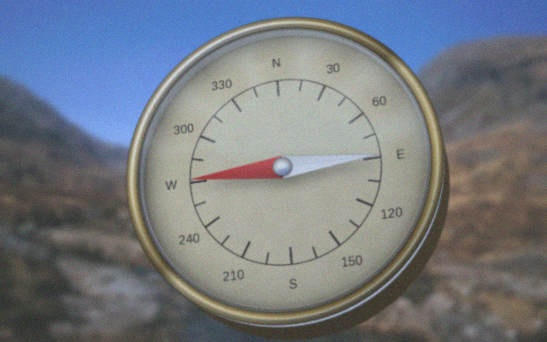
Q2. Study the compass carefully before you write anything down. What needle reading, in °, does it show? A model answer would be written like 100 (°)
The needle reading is 270 (°)
